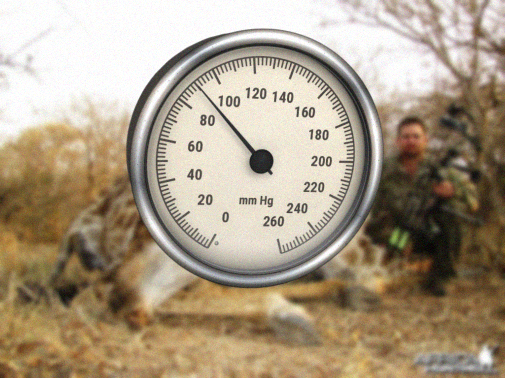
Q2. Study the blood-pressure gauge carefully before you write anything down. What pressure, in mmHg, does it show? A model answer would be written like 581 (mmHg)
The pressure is 90 (mmHg)
